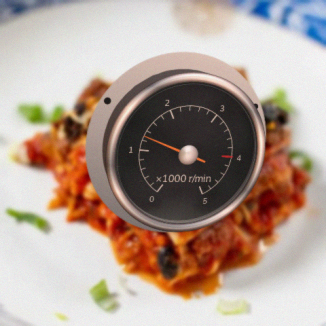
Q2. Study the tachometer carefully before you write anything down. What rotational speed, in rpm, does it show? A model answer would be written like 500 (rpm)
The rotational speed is 1300 (rpm)
